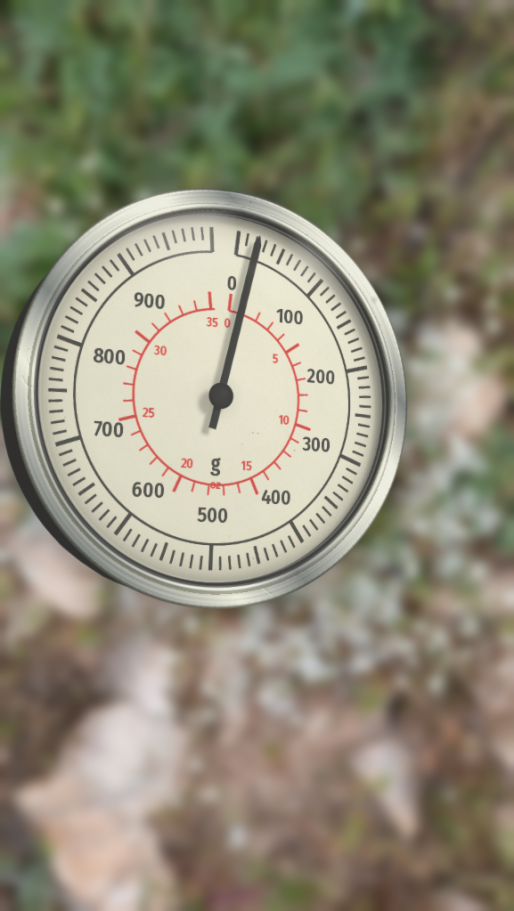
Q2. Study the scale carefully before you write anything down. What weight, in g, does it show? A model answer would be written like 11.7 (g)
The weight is 20 (g)
